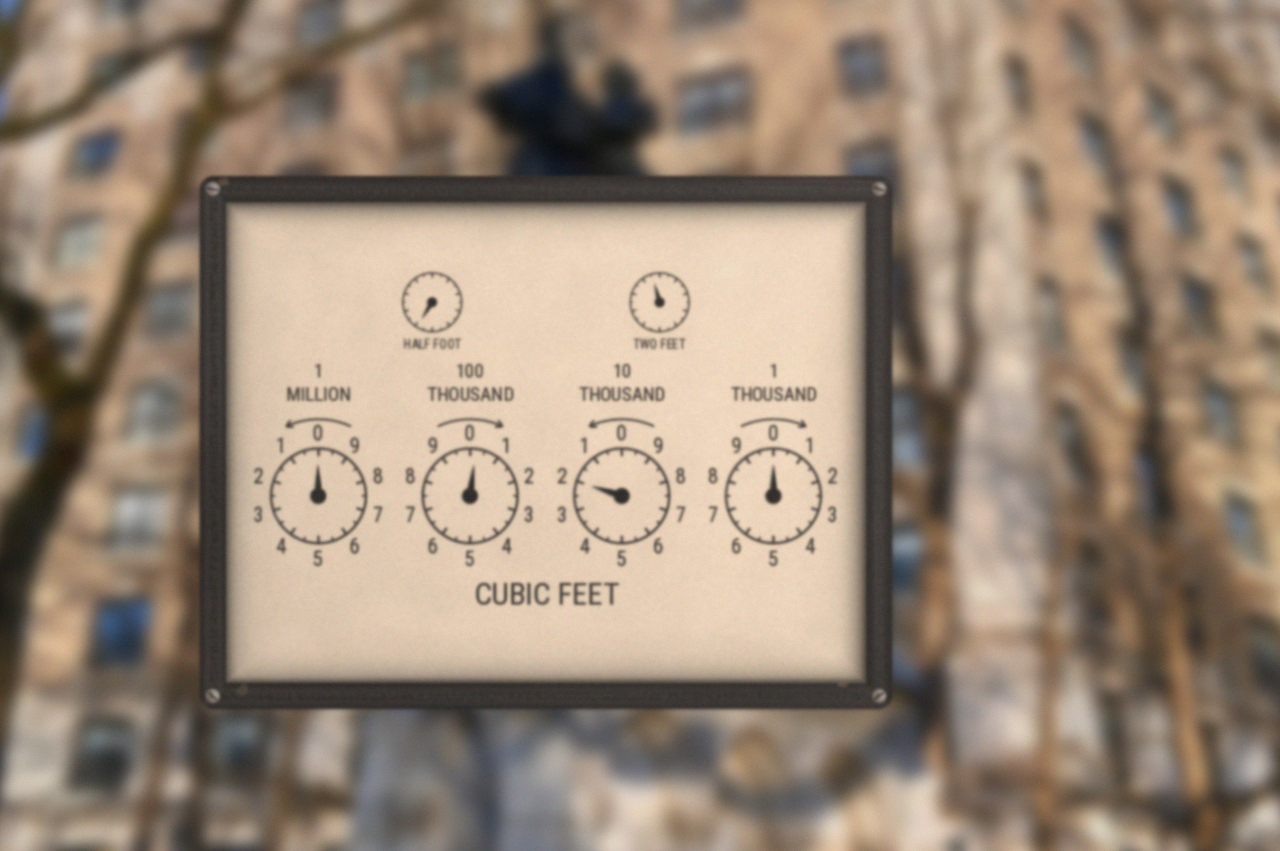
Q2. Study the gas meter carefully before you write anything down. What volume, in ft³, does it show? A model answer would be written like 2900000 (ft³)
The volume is 2000 (ft³)
